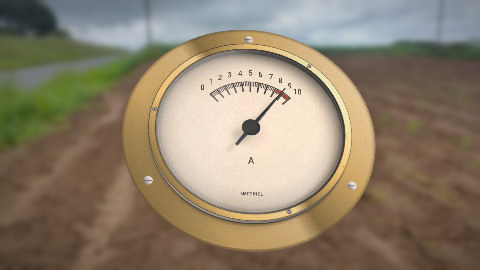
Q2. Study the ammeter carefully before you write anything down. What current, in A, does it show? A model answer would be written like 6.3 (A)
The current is 9 (A)
